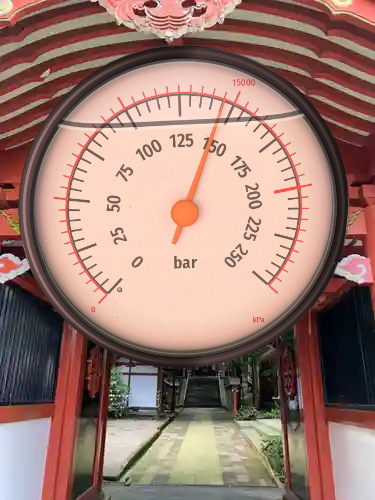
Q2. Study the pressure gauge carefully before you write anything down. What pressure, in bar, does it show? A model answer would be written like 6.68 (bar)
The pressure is 145 (bar)
